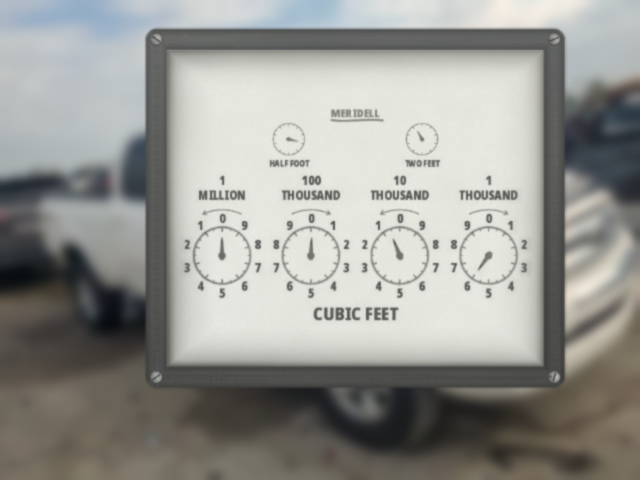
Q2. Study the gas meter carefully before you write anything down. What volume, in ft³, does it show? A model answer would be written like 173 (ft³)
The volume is 600 (ft³)
